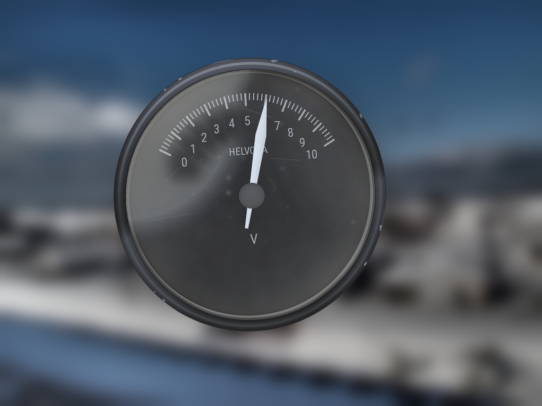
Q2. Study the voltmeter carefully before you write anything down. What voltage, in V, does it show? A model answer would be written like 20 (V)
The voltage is 6 (V)
